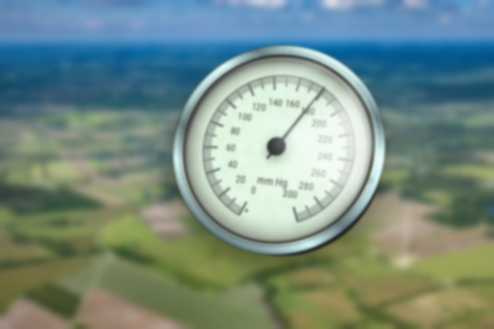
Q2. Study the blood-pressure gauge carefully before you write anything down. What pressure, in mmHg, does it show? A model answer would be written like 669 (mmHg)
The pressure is 180 (mmHg)
